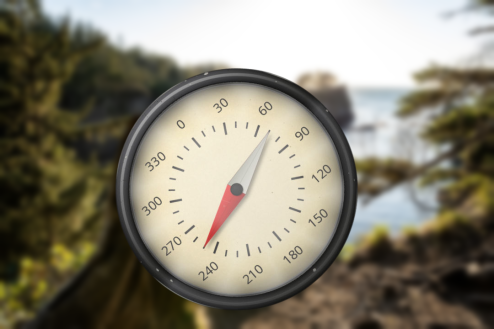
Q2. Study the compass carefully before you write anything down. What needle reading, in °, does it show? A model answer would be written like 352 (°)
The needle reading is 250 (°)
